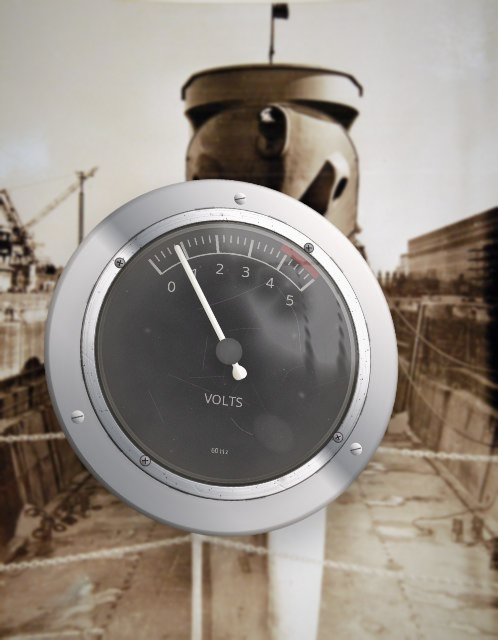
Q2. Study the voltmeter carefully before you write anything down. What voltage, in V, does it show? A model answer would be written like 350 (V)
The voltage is 0.8 (V)
